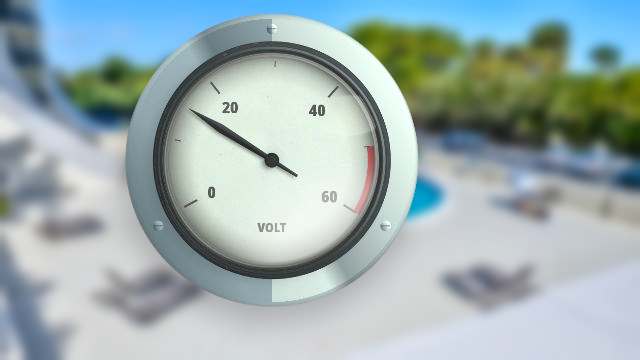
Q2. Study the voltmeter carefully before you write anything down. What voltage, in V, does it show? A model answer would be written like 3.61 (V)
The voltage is 15 (V)
